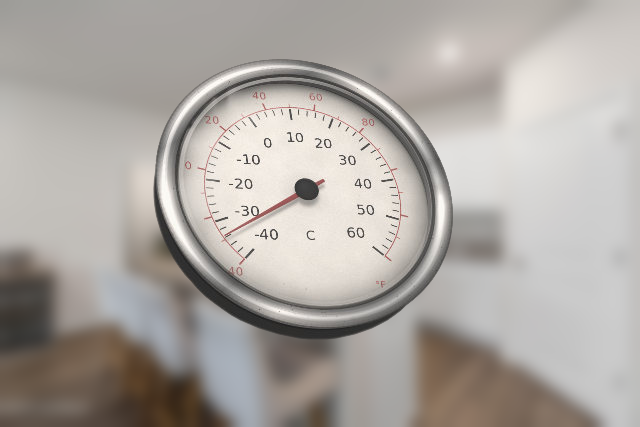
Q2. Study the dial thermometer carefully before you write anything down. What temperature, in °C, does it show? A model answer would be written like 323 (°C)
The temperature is -34 (°C)
